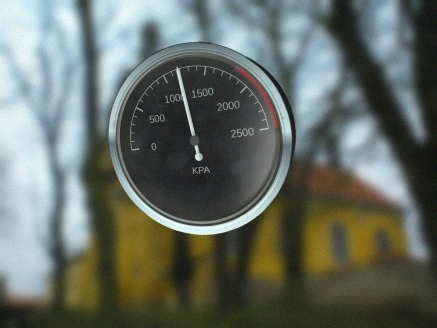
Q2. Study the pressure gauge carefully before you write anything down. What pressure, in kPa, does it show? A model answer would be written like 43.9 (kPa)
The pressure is 1200 (kPa)
